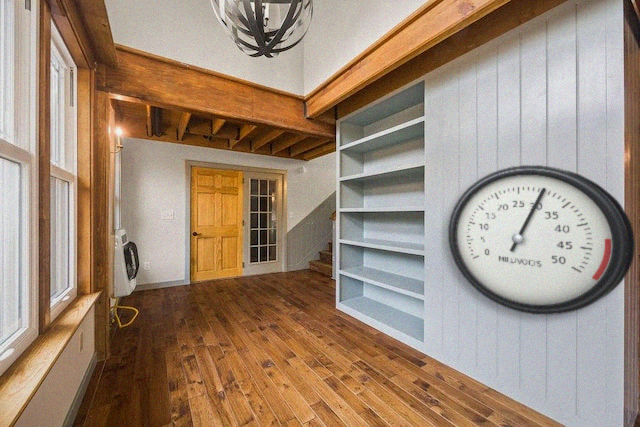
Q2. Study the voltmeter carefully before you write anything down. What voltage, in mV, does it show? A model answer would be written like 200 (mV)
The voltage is 30 (mV)
